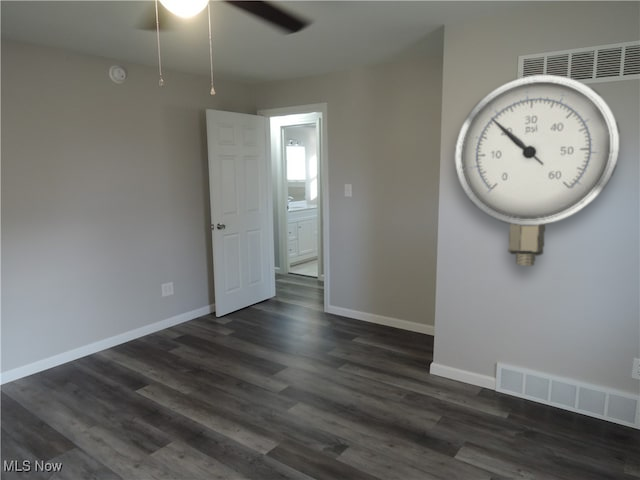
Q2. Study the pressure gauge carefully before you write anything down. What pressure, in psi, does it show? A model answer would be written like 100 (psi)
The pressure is 20 (psi)
